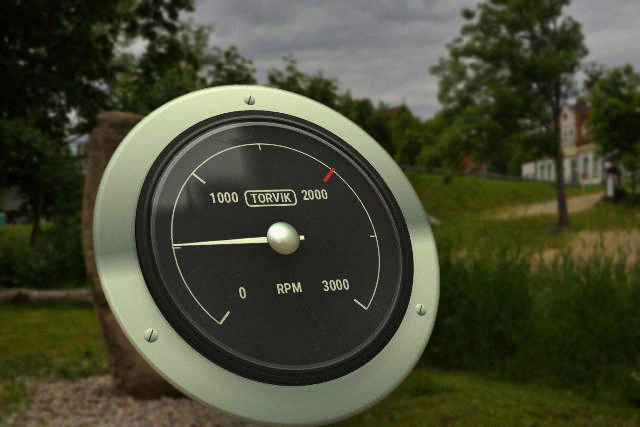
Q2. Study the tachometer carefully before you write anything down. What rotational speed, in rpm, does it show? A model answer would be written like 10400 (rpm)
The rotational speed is 500 (rpm)
